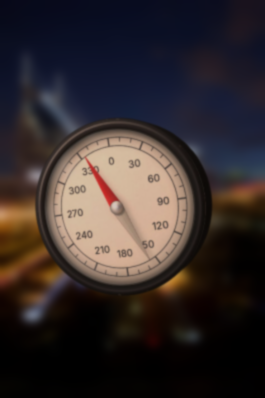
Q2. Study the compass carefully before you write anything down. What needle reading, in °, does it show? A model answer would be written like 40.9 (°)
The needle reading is 335 (°)
